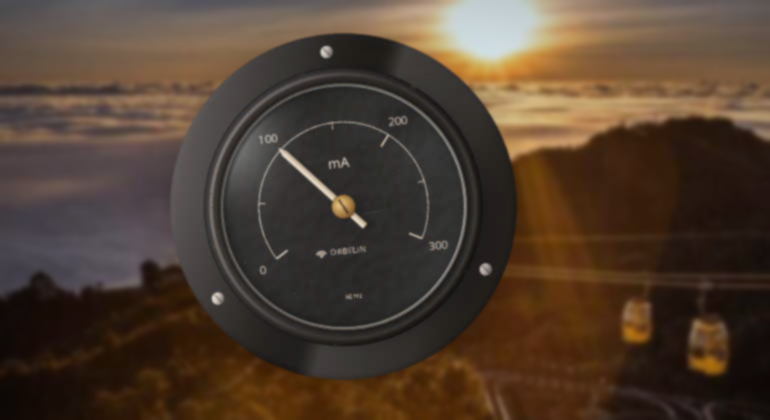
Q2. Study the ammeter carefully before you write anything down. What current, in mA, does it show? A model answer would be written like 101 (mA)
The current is 100 (mA)
